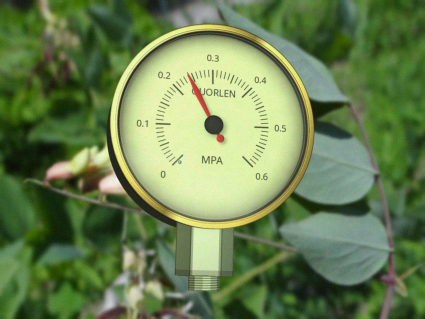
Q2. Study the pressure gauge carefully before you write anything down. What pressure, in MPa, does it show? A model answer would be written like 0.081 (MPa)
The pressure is 0.24 (MPa)
